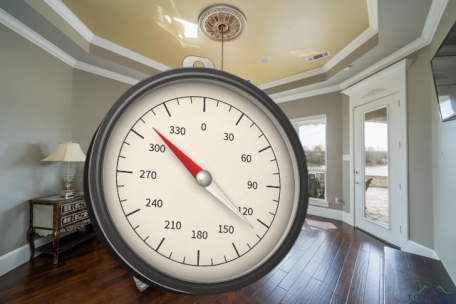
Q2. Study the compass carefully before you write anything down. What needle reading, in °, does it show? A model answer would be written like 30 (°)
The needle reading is 310 (°)
